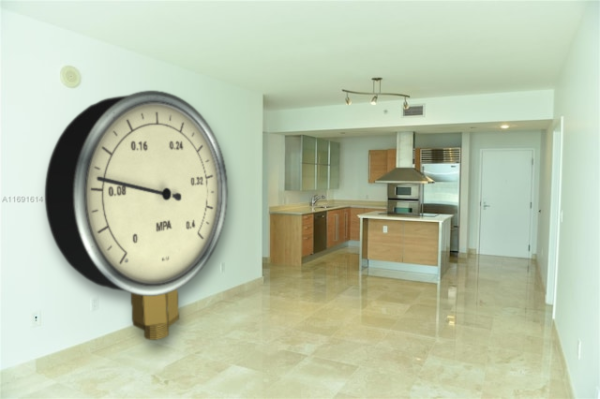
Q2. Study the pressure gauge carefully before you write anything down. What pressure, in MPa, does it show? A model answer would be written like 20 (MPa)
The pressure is 0.09 (MPa)
